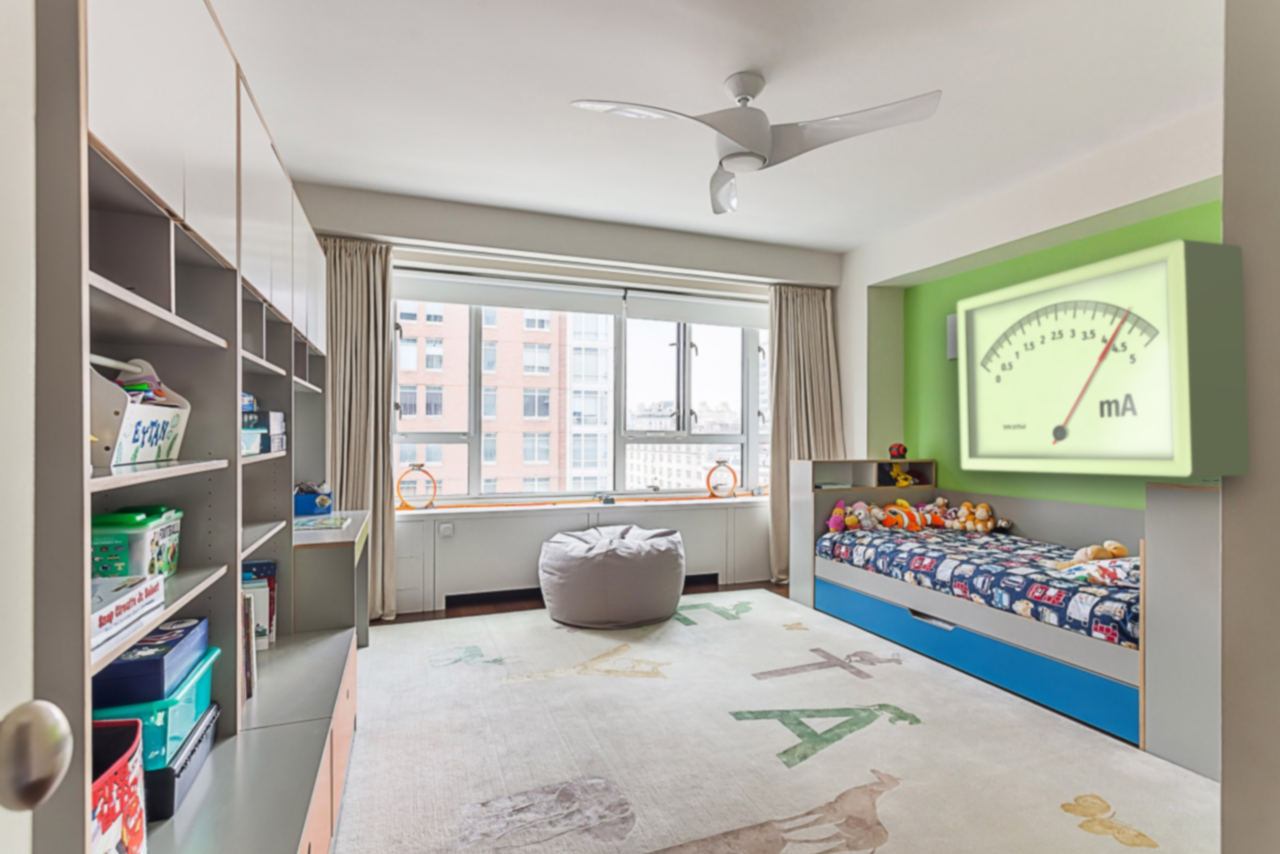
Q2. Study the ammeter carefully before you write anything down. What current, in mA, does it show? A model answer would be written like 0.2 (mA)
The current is 4.25 (mA)
